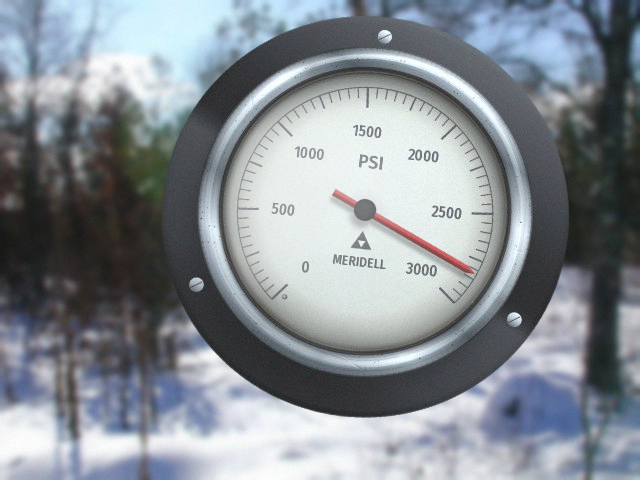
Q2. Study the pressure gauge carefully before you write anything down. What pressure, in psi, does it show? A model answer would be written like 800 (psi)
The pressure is 2825 (psi)
